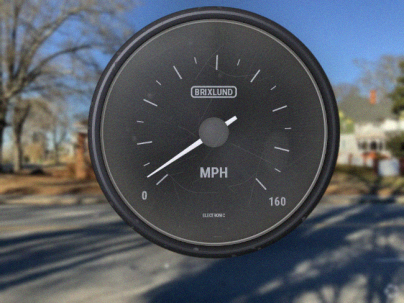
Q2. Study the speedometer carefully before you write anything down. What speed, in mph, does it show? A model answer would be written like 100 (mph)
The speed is 5 (mph)
